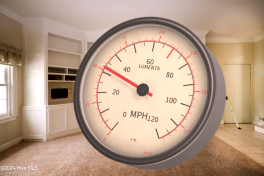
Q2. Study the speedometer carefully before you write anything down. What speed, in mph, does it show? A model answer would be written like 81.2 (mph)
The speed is 32.5 (mph)
